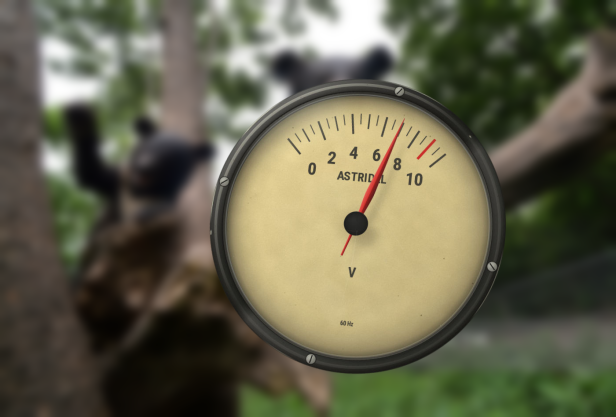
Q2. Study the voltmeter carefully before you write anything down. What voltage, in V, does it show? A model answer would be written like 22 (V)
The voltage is 7 (V)
